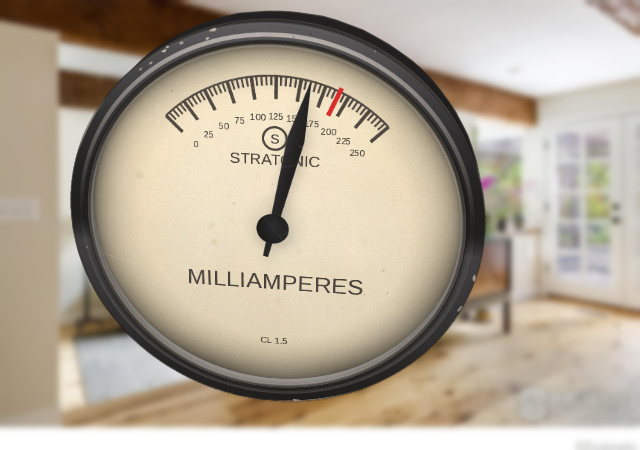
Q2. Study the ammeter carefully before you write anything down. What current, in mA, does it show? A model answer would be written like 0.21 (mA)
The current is 160 (mA)
